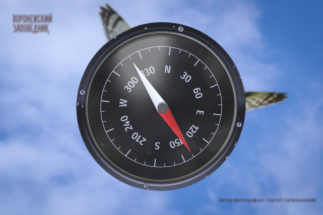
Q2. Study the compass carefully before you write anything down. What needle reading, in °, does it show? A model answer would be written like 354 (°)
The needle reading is 140 (°)
